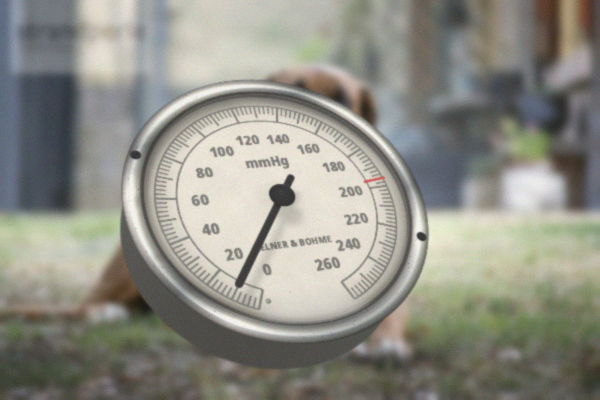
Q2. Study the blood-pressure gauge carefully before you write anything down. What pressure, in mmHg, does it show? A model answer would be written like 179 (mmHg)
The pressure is 10 (mmHg)
